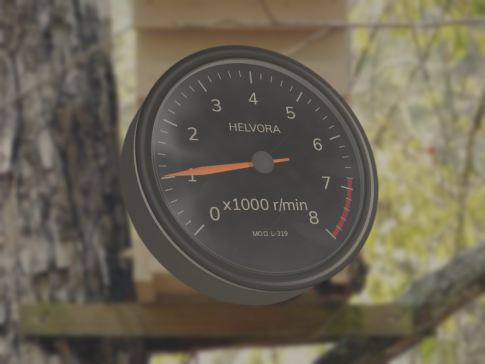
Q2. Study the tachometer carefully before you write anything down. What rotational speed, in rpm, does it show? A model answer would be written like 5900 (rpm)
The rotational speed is 1000 (rpm)
